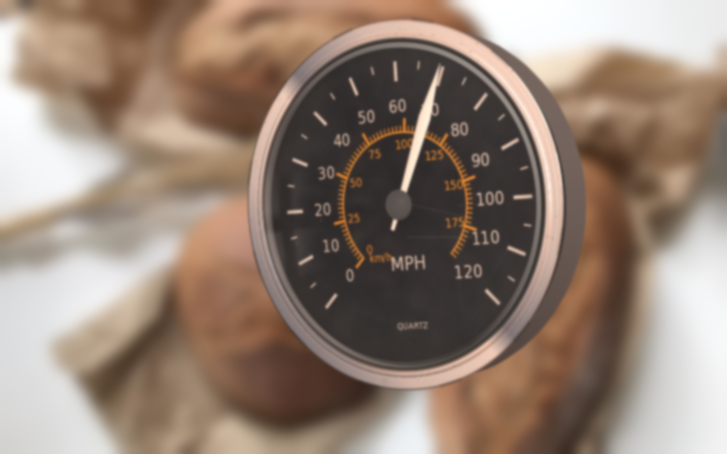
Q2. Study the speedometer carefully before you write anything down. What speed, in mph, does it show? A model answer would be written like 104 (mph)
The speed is 70 (mph)
